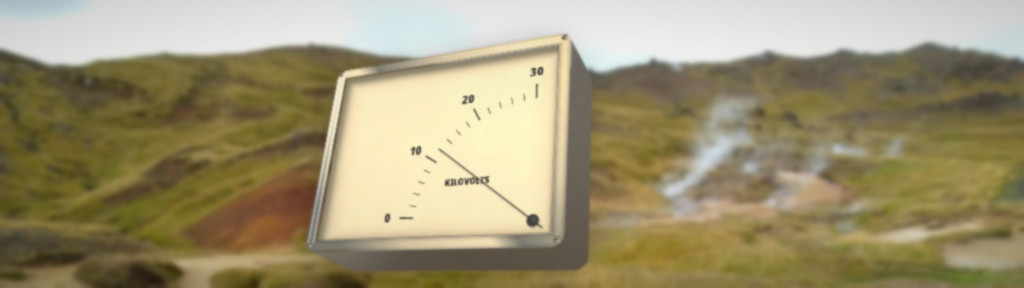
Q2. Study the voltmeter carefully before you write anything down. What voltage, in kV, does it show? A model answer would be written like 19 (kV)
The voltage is 12 (kV)
